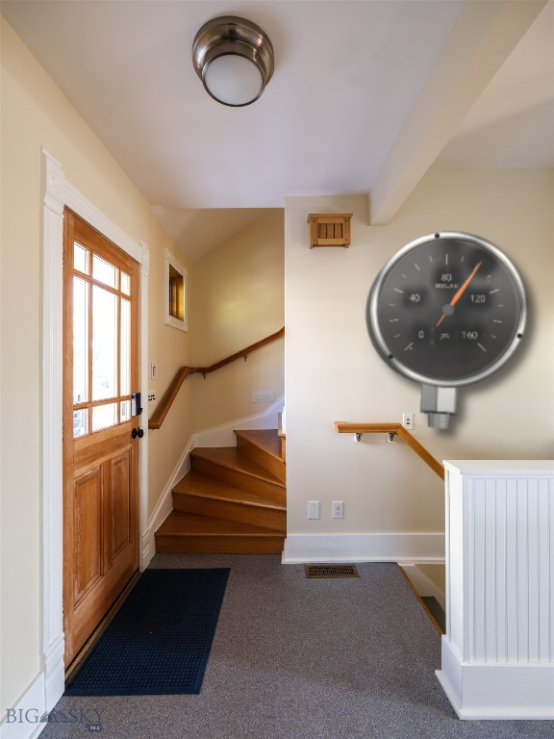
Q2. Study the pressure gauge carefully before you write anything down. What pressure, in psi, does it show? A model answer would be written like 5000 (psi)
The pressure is 100 (psi)
